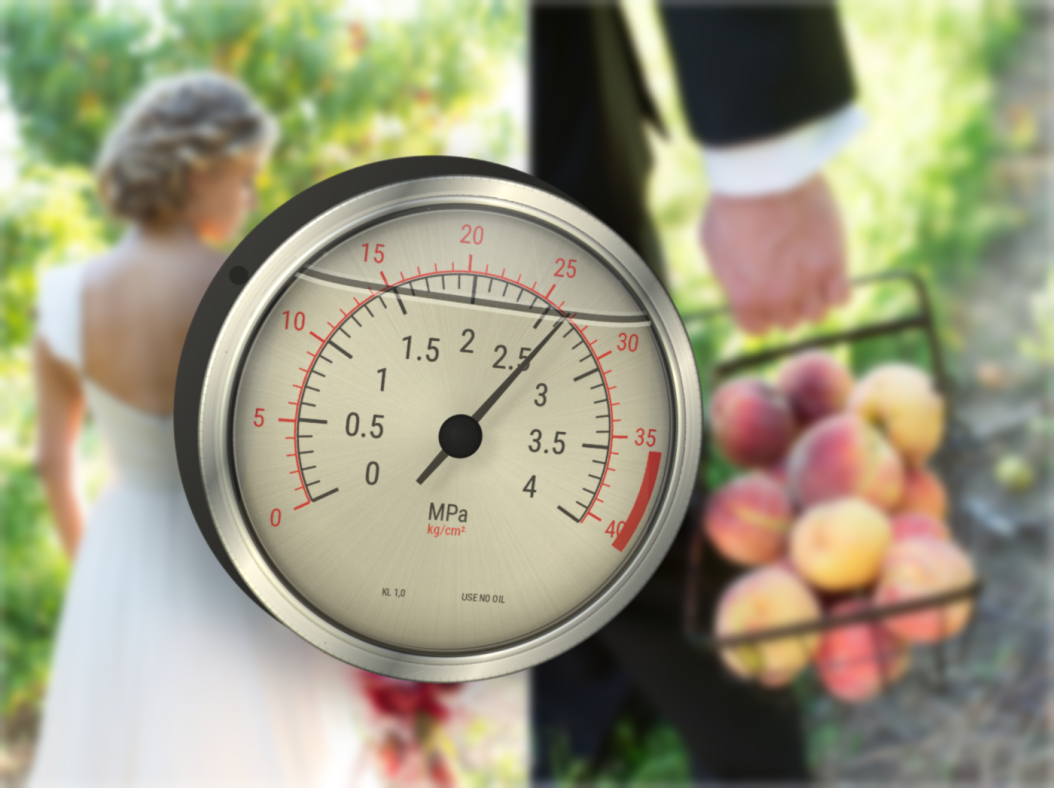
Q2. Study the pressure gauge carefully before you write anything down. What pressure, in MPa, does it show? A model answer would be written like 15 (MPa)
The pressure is 2.6 (MPa)
